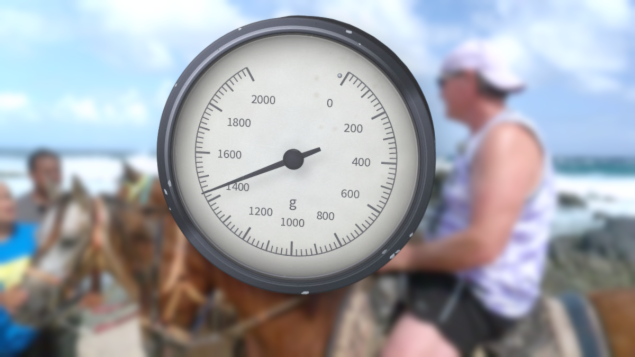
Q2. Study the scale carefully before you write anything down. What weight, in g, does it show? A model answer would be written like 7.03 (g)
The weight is 1440 (g)
